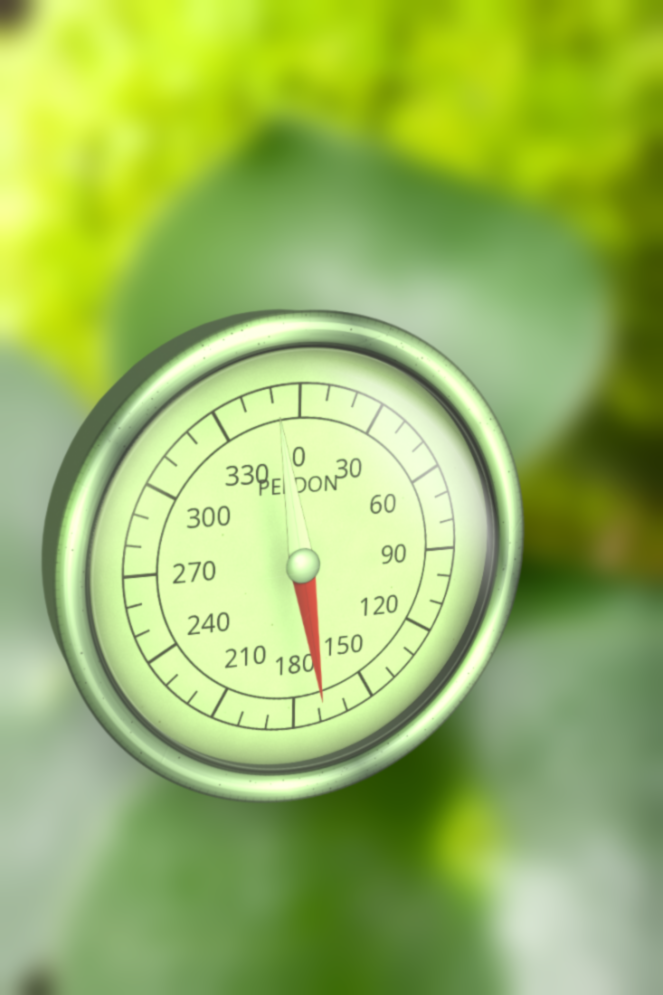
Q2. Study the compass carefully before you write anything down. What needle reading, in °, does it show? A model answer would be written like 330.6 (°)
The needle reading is 170 (°)
